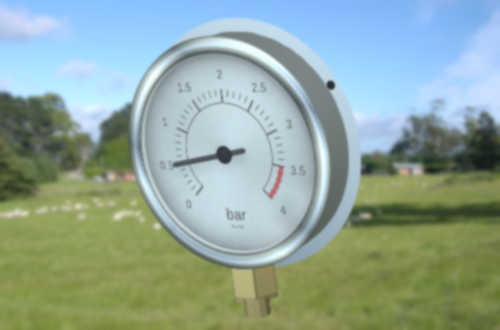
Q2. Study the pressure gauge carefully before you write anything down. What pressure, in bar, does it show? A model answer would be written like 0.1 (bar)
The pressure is 0.5 (bar)
